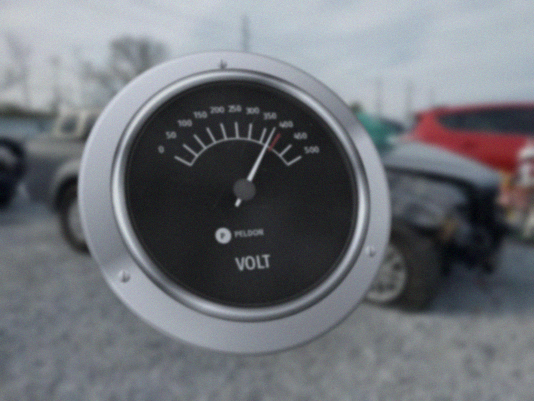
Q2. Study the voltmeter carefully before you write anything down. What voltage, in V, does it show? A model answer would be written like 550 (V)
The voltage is 375 (V)
